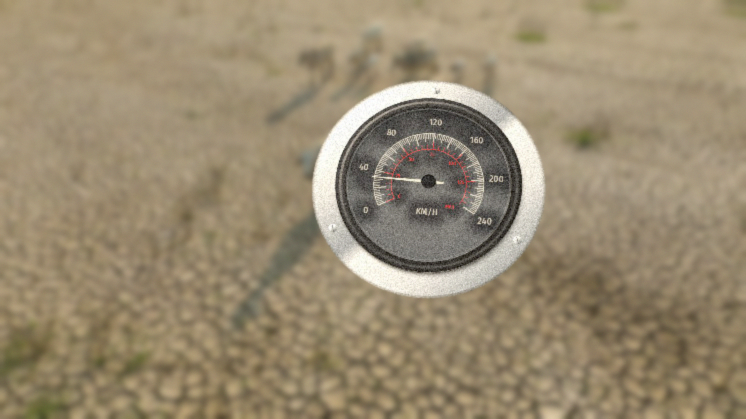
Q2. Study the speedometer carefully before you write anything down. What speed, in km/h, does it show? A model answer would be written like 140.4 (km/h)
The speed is 30 (km/h)
